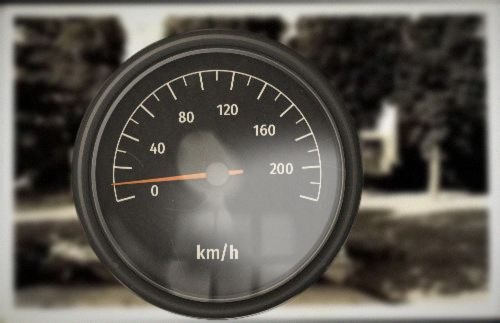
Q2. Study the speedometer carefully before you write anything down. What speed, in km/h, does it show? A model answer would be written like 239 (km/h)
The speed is 10 (km/h)
